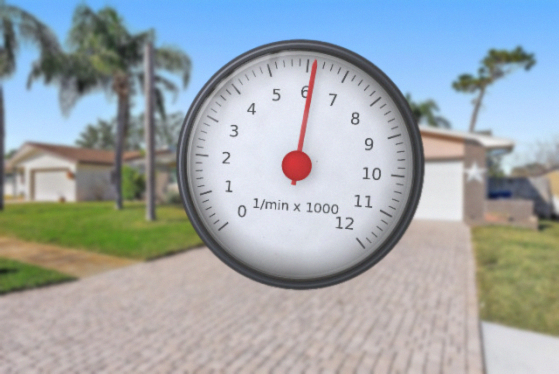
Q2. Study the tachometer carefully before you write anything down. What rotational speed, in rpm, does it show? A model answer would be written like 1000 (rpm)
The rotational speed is 6200 (rpm)
